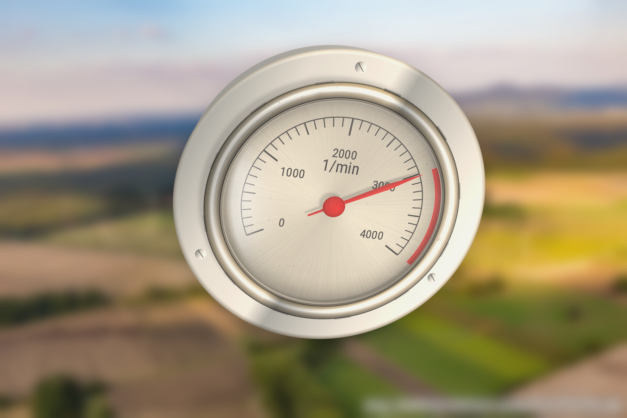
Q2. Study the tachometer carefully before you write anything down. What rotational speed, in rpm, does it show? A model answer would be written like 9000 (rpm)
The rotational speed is 3000 (rpm)
